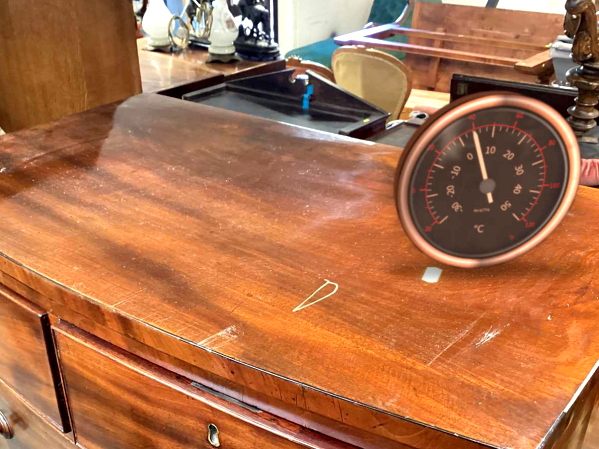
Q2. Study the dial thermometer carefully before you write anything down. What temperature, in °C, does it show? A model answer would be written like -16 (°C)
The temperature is 4 (°C)
